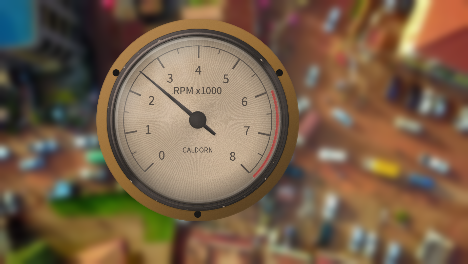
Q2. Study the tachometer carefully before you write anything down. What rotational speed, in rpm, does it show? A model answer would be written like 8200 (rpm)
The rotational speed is 2500 (rpm)
